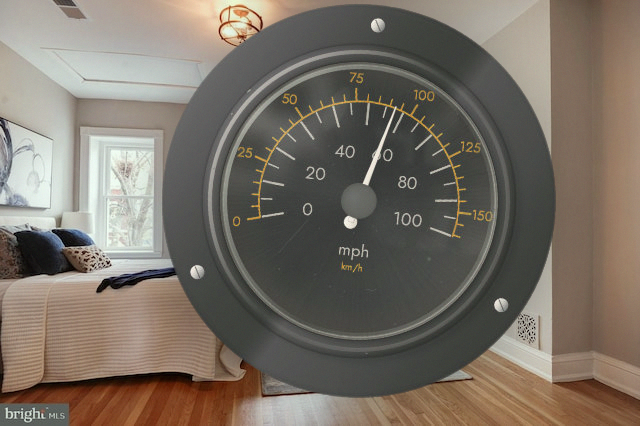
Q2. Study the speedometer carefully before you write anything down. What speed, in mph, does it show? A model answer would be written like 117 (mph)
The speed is 57.5 (mph)
